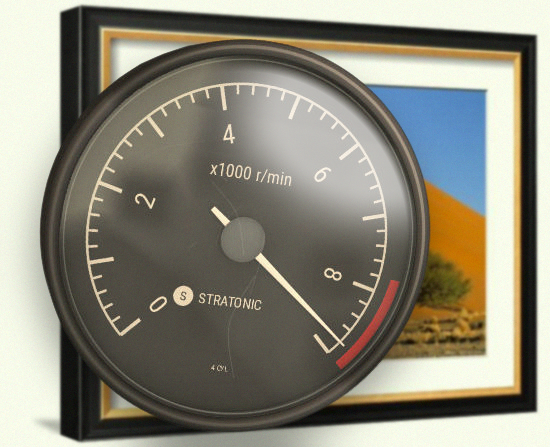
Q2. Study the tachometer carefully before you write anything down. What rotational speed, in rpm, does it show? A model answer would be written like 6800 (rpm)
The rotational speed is 8800 (rpm)
